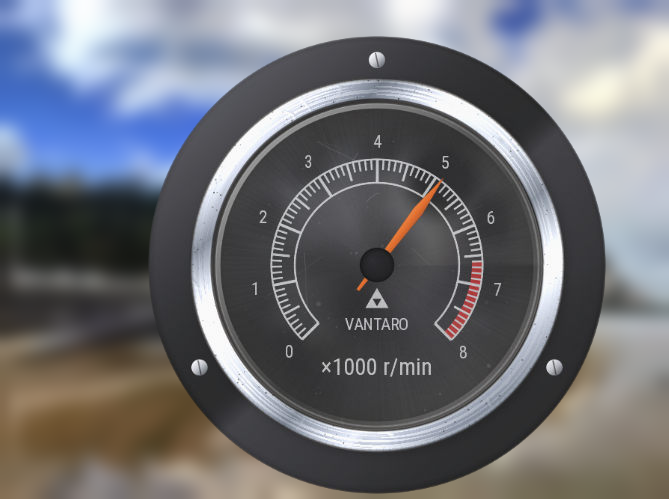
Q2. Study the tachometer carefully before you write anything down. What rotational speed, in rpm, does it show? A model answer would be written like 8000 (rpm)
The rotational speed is 5100 (rpm)
